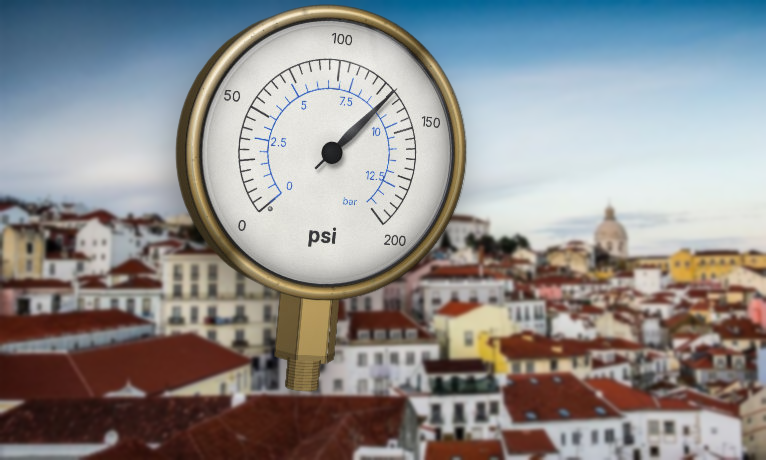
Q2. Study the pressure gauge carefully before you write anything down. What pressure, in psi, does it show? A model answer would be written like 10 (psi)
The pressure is 130 (psi)
